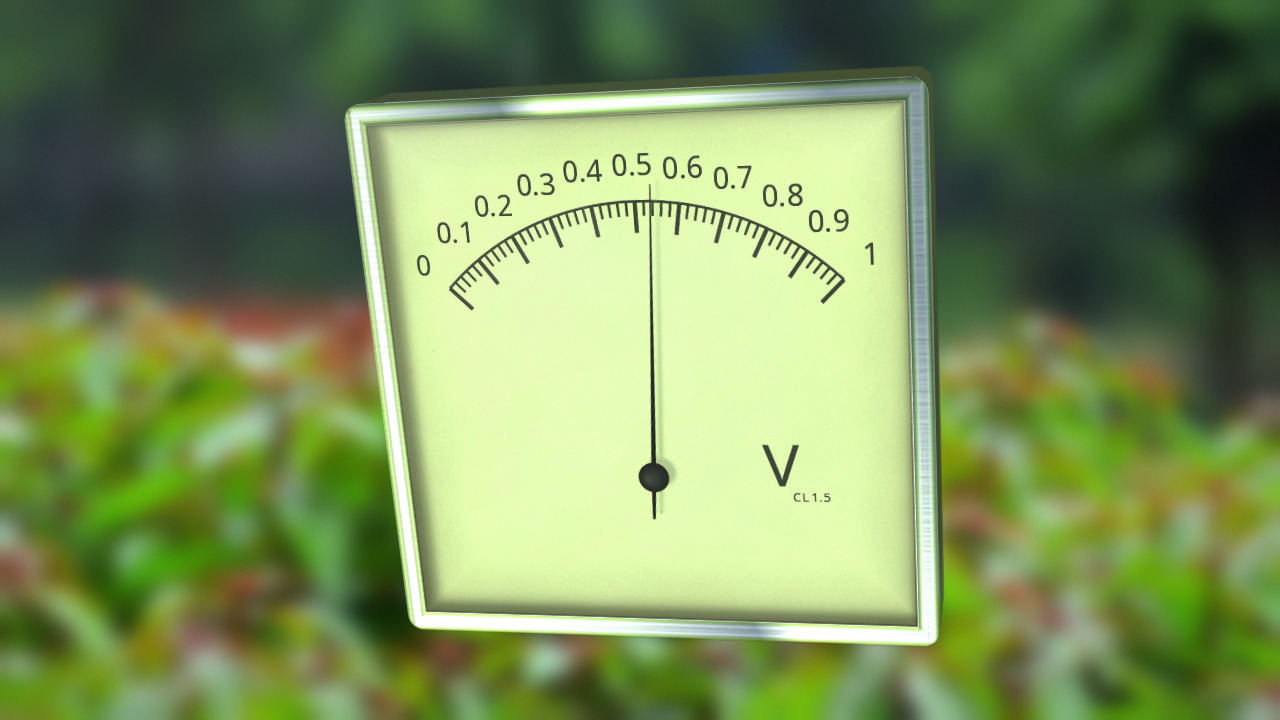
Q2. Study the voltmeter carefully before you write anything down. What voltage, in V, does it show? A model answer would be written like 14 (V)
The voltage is 0.54 (V)
